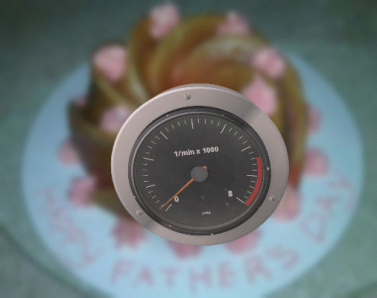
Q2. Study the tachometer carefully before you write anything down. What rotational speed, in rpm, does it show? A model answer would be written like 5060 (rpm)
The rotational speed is 200 (rpm)
